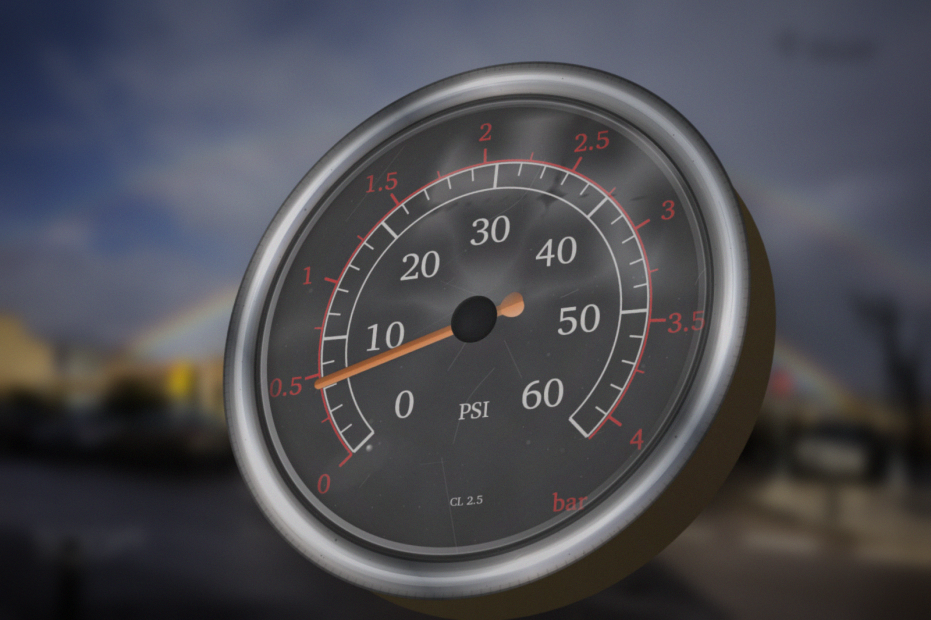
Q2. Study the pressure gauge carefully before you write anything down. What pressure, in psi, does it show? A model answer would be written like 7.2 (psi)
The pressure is 6 (psi)
